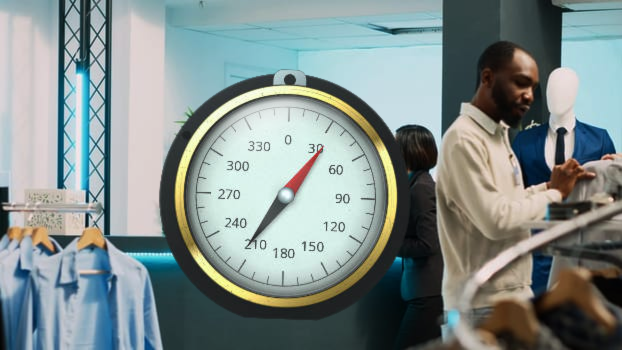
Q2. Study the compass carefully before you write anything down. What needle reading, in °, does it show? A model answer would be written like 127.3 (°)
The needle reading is 35 (°)
